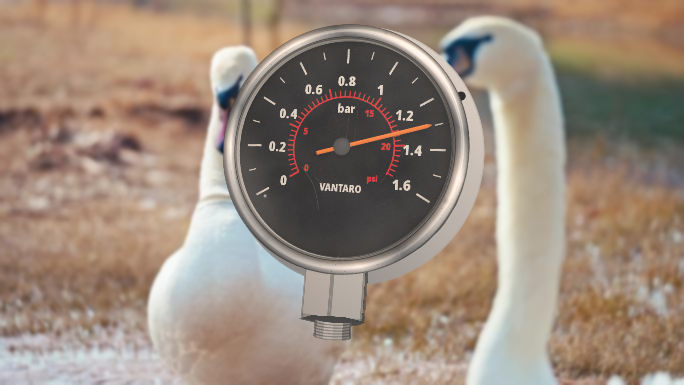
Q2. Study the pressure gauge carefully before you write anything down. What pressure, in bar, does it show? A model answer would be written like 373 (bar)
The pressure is 1.3 (bar)
